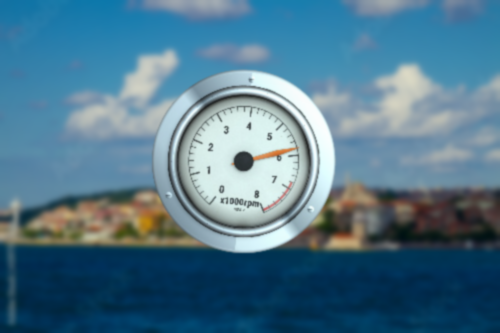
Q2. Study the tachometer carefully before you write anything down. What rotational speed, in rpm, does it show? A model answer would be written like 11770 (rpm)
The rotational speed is 5800 (rpm)
